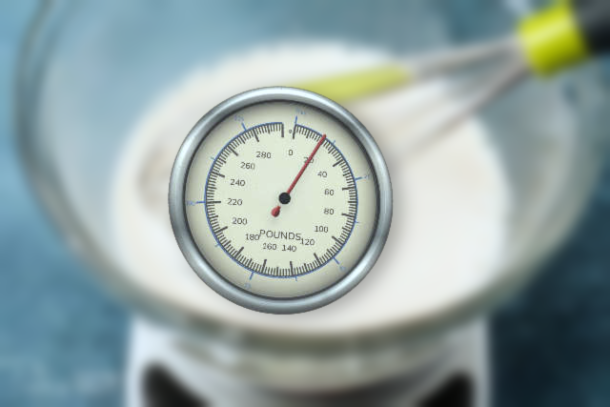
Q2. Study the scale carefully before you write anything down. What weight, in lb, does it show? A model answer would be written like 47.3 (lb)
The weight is 20 (lb)
